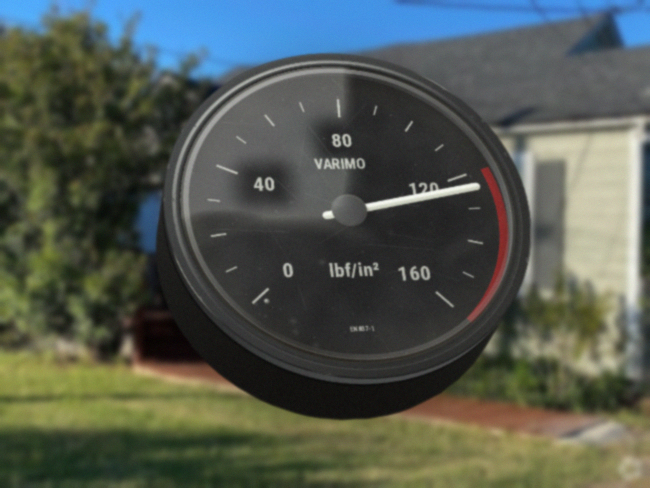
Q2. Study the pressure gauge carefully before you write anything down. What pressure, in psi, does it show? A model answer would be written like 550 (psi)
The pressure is 125 (psi)
